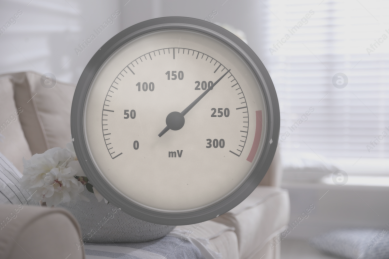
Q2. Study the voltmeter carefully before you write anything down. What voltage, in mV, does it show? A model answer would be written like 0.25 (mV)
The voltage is 210 (mV)
